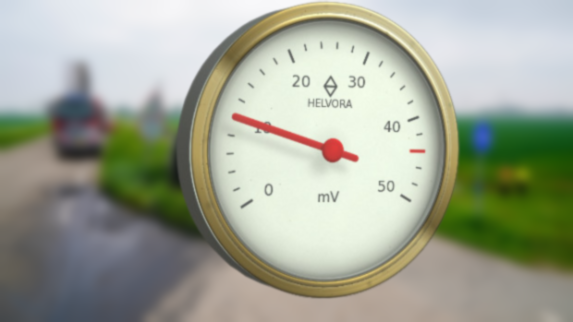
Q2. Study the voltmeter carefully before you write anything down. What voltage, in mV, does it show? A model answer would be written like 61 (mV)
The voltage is 10 (mV)
